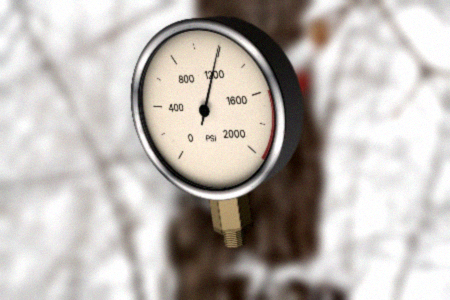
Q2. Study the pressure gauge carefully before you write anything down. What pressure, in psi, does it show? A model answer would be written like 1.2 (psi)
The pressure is 1200 (psi)
